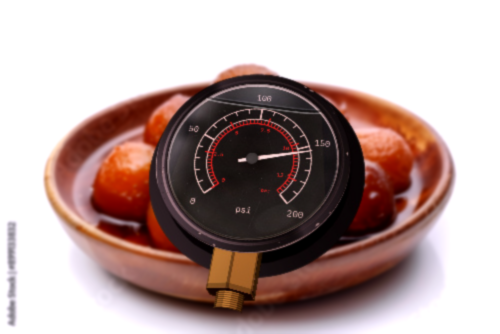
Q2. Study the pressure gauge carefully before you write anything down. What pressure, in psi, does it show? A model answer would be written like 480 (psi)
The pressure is 155 (psi)
